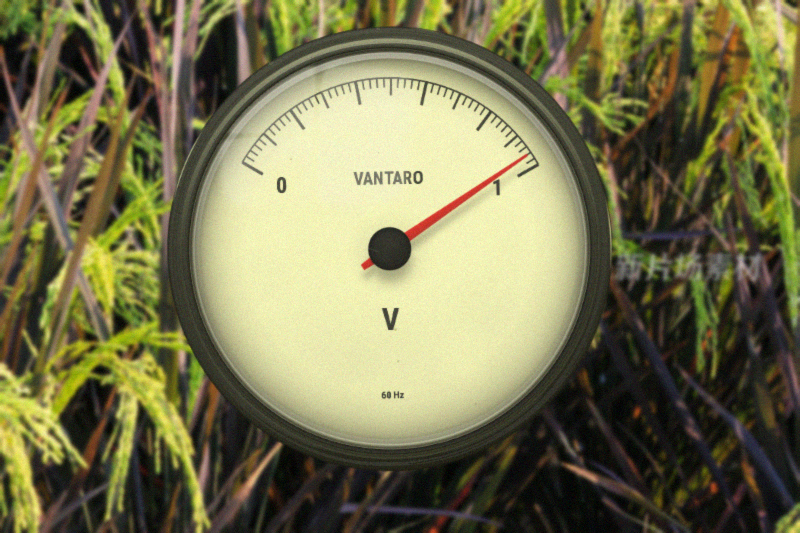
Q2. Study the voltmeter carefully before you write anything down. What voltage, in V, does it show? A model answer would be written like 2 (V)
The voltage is 0.96 (V)
